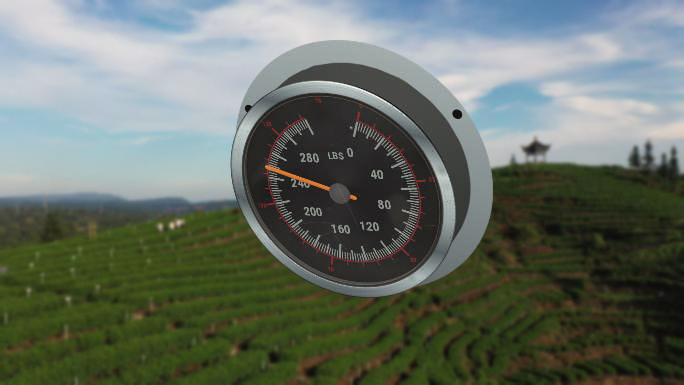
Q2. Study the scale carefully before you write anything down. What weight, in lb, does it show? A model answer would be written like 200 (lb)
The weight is 250 (lb)
